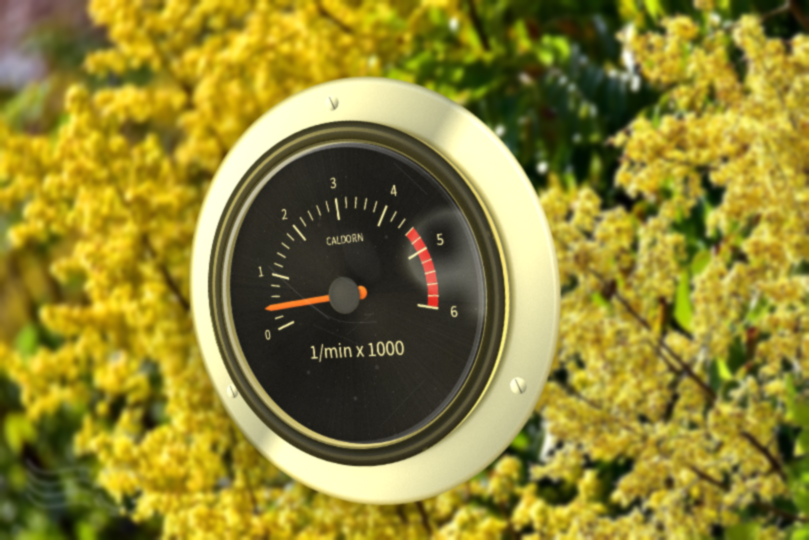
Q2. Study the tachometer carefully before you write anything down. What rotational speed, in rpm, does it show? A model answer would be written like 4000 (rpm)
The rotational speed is 400 (rpm)
